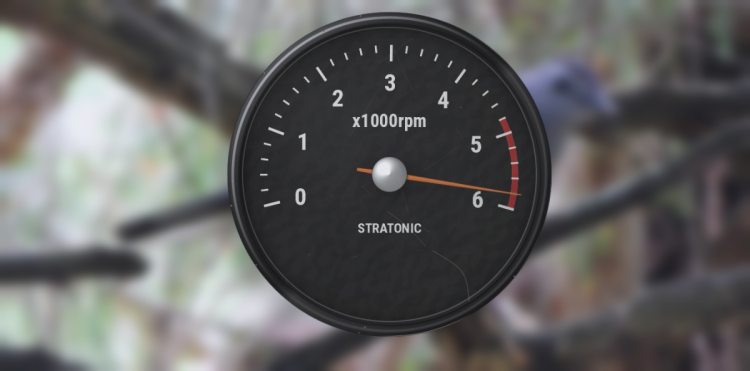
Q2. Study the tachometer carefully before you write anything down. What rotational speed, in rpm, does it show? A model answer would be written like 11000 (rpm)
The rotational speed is 5800 (rpm)
